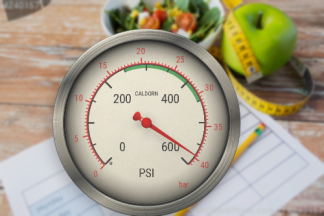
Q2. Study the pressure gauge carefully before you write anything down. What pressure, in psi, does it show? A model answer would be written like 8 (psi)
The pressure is 575 (psi)
